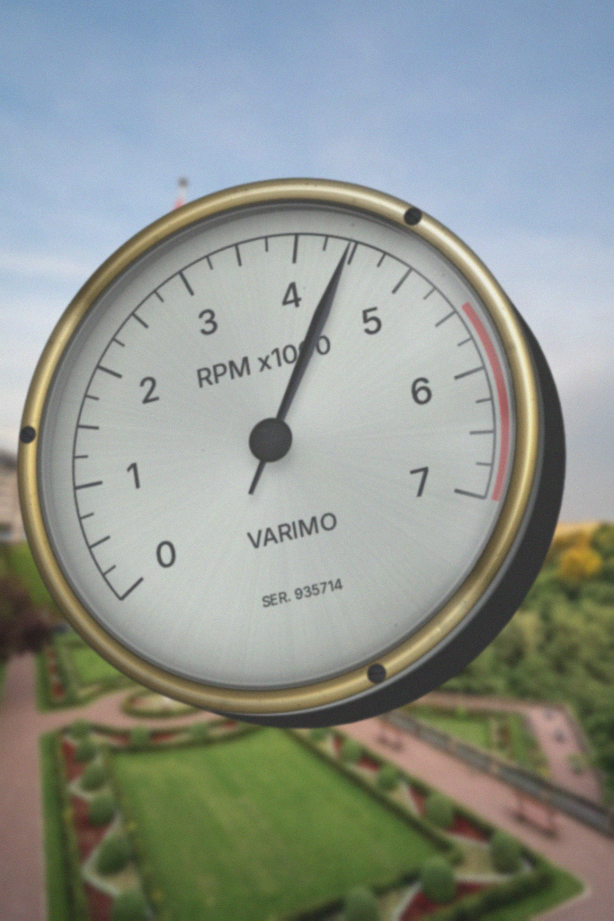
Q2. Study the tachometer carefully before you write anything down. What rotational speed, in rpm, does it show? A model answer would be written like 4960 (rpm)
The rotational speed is 4500 (rpm)
